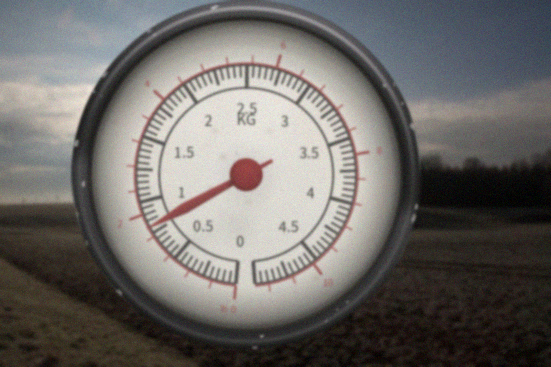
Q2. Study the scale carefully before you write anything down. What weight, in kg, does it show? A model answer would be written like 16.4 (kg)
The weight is 0.8 (kg)
